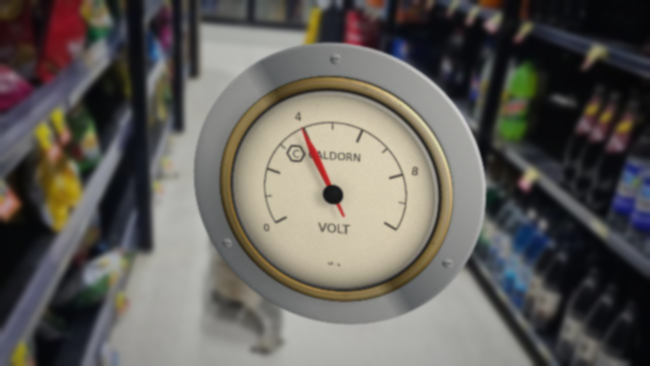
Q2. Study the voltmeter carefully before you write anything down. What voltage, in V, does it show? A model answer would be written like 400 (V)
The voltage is 4 (V)
